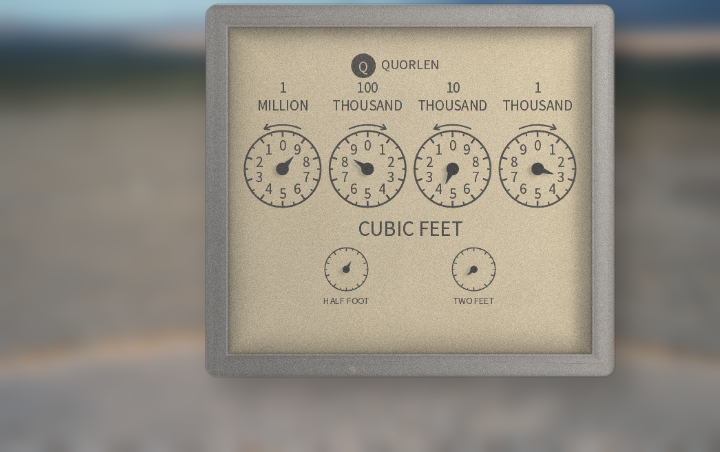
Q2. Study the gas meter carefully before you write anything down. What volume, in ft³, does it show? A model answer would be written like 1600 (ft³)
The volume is 884300 (ft³)
